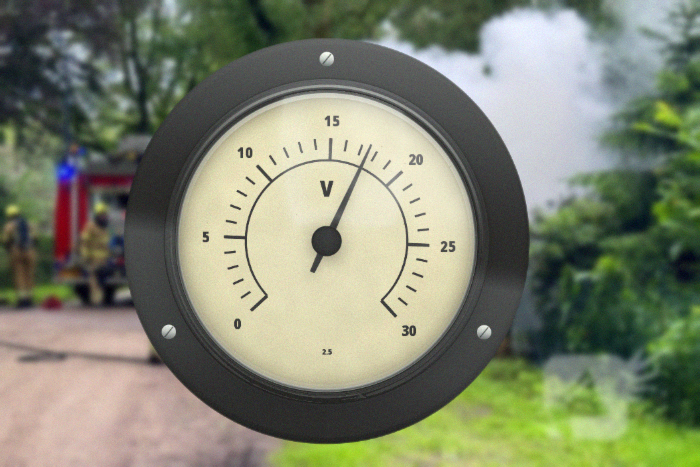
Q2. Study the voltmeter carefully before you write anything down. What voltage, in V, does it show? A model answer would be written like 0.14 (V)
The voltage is 17.5 (V)
